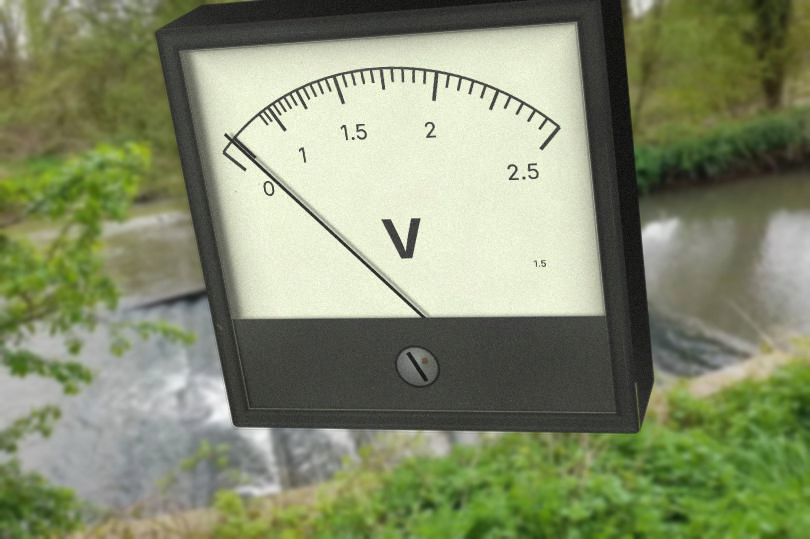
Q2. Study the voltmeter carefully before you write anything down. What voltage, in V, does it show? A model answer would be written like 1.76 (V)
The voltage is 0.5 (V)
